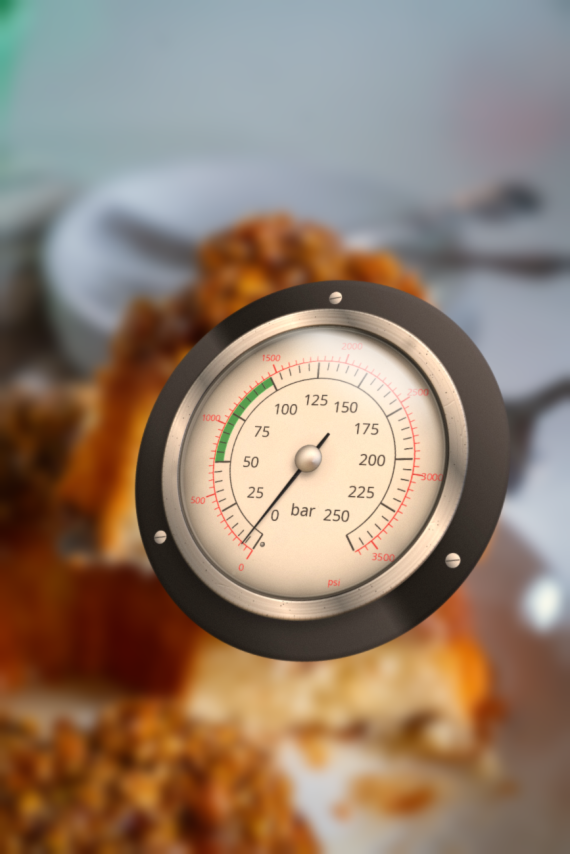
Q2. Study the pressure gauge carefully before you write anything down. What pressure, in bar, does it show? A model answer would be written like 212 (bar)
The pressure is 5 (bar)
